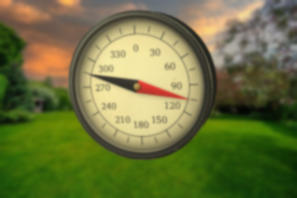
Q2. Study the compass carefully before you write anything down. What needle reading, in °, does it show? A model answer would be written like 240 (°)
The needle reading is 105 (°)
